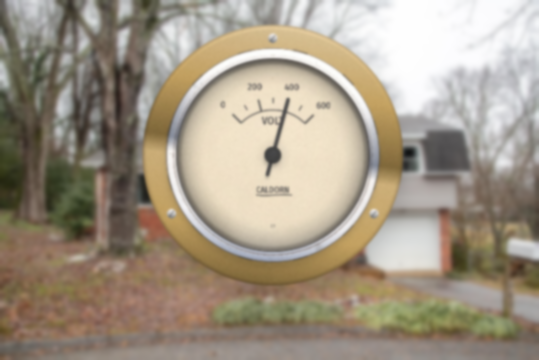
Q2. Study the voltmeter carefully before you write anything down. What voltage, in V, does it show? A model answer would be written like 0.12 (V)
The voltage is 400 (V)
